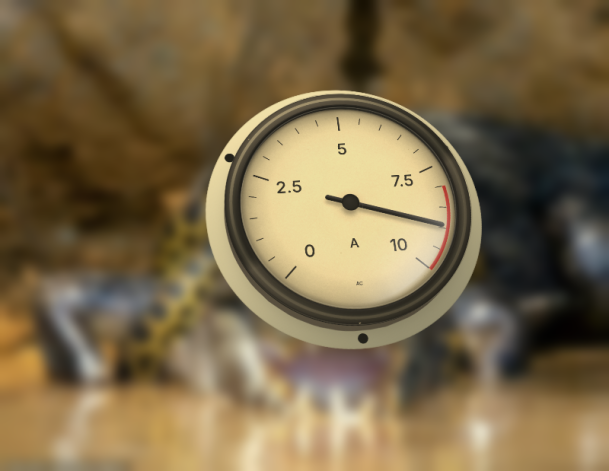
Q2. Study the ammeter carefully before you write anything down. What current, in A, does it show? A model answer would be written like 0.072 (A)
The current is 9 (A)
